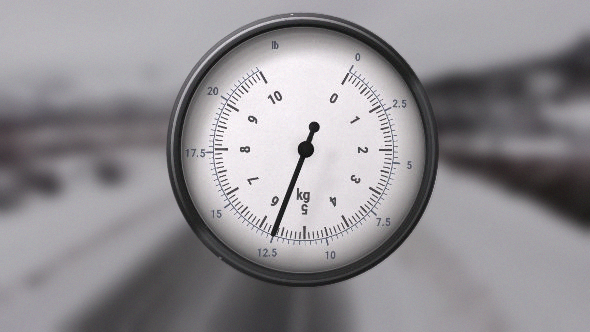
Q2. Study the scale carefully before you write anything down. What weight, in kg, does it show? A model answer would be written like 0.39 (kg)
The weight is 5.7 (kg)
